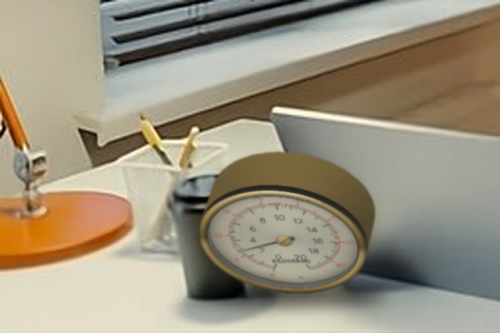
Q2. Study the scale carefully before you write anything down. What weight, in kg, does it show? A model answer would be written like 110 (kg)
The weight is 3 (kg)
